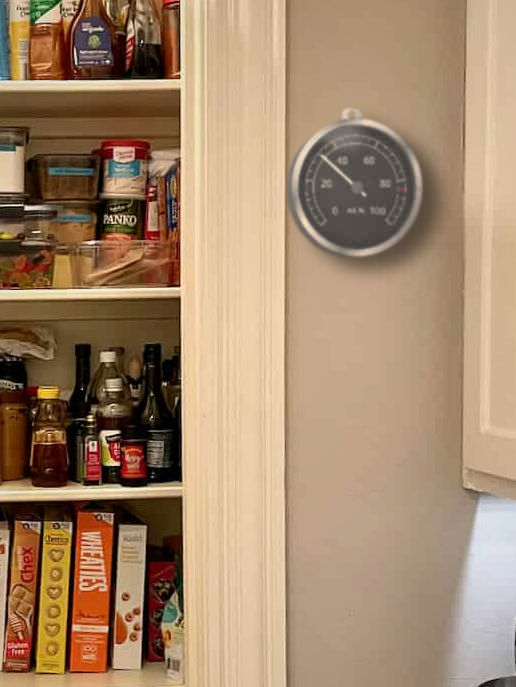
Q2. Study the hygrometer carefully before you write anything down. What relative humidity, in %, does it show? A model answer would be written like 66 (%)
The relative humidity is 32 (%)
